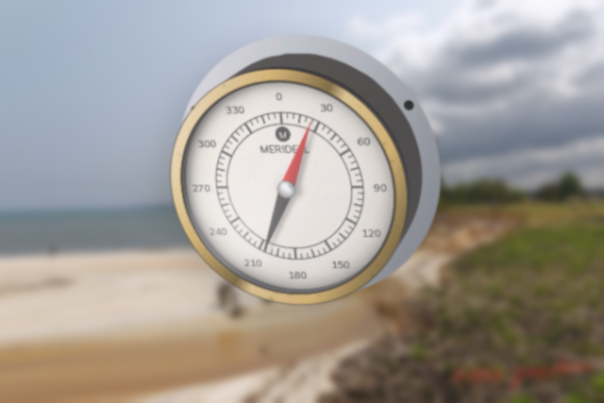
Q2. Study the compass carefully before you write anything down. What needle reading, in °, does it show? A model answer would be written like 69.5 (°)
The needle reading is 25 (°)
